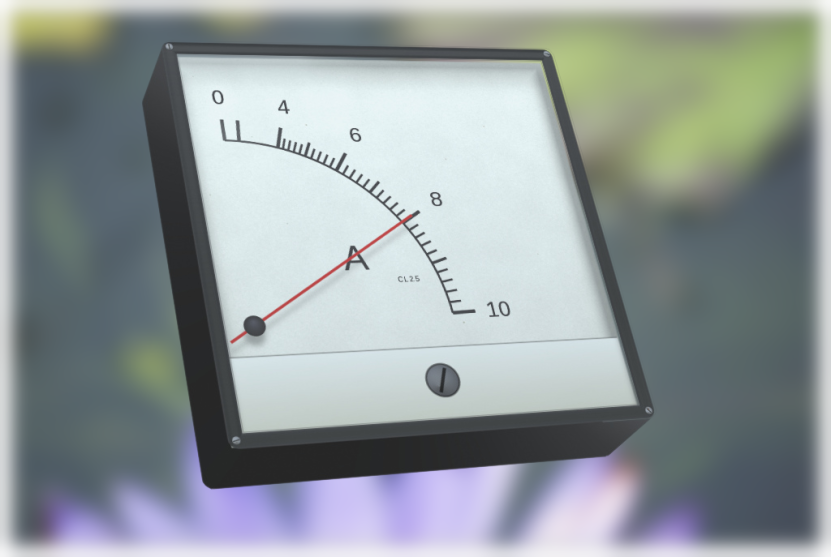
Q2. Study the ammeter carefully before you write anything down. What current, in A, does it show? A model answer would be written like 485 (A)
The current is 8 (A)
